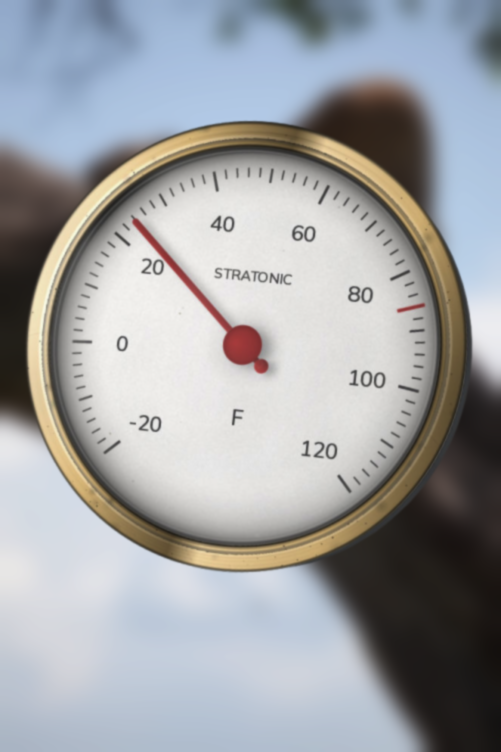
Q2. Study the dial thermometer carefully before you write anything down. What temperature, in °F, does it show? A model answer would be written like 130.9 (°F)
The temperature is 24 (°F)
